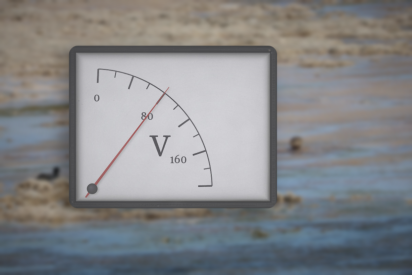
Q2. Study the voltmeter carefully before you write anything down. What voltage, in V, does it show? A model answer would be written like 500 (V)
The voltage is 80 (V)
